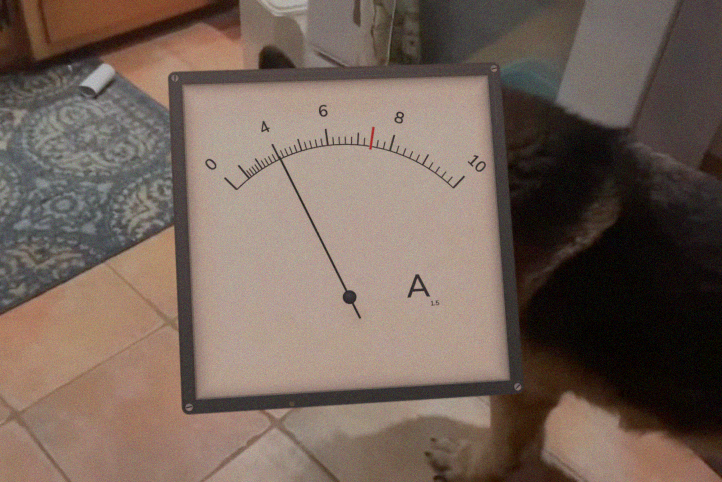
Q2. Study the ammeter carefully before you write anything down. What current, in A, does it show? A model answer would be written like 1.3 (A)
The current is 4 (A)
